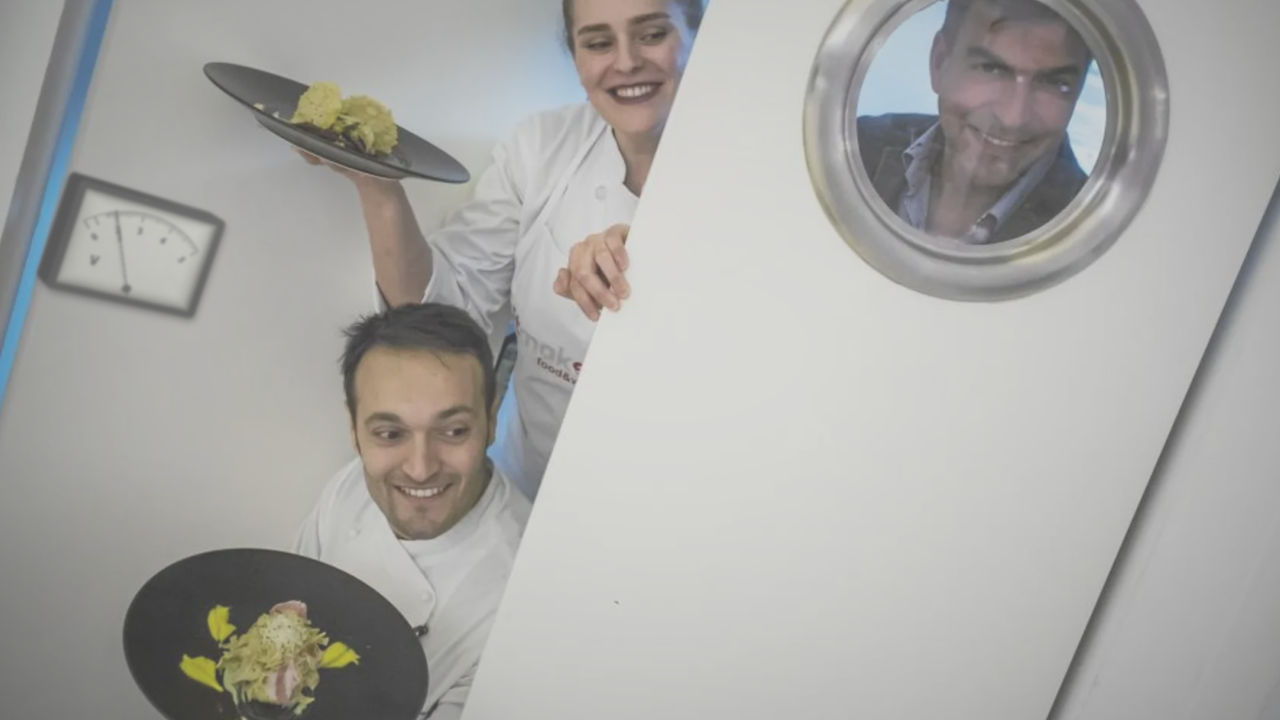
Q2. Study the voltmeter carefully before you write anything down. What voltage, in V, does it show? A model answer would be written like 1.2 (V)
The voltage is 2 (V)
